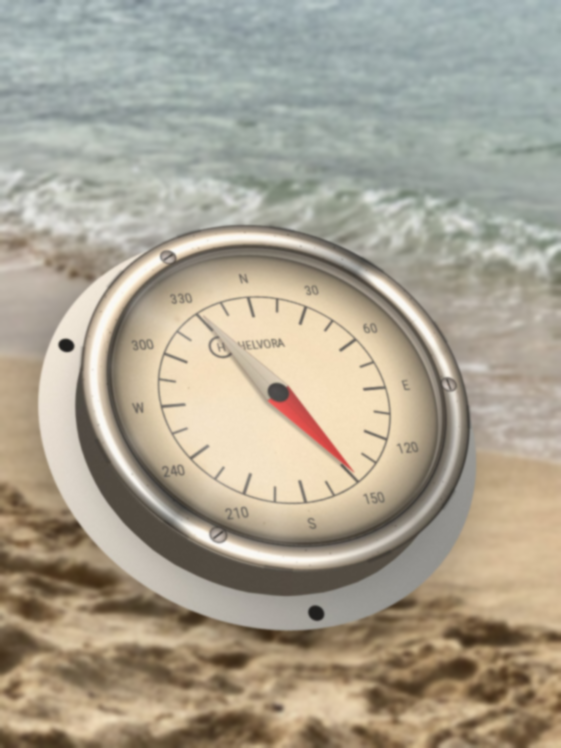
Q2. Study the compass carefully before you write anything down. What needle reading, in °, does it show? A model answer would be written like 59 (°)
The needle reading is 150 (°)
